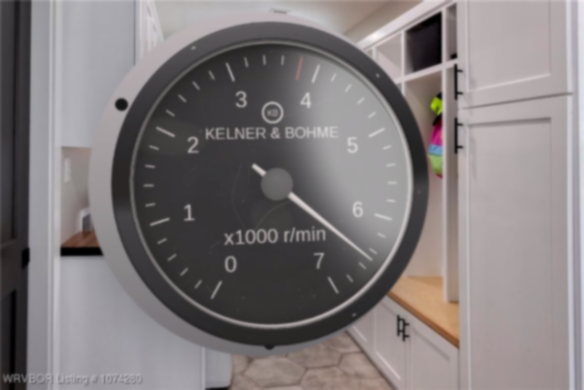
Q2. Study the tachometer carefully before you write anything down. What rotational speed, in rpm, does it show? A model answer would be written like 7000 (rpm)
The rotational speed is 6500 (rpm)
